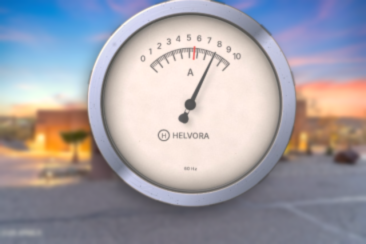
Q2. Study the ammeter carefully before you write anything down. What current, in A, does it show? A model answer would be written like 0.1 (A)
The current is 8 (A)
